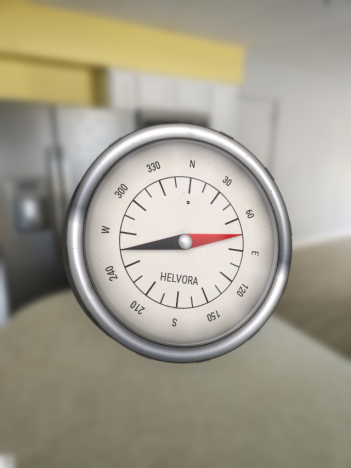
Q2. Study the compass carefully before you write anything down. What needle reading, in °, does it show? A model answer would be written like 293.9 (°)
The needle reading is 75 (°)
